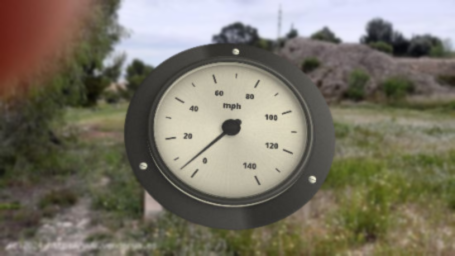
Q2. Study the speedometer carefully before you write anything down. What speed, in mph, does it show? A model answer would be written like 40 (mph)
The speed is 5 (mph)
